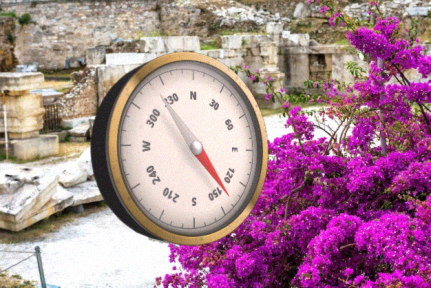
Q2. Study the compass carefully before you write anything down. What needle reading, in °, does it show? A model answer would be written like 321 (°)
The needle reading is 140 (°)
